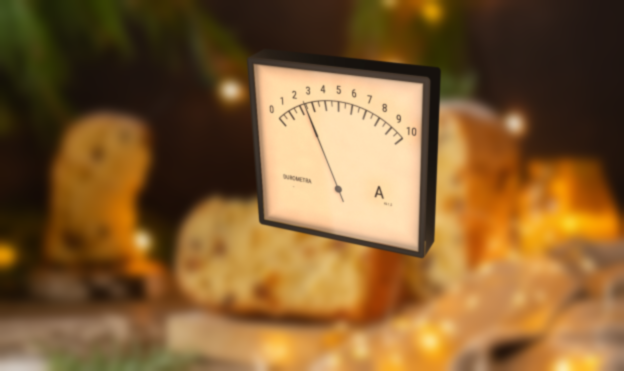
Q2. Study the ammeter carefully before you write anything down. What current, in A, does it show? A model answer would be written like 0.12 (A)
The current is 2.5 (A)
